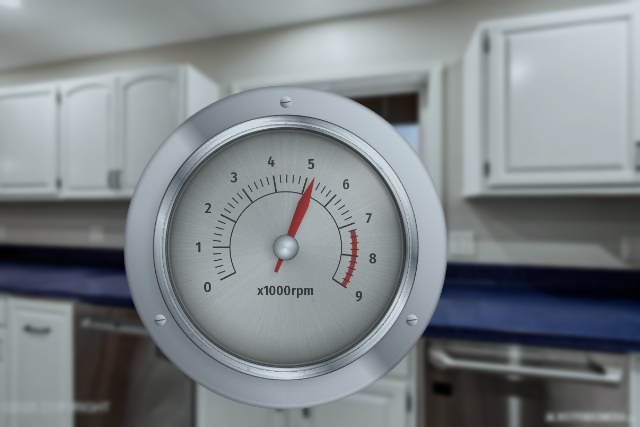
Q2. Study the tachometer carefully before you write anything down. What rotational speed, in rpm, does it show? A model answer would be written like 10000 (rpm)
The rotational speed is 5200 (rpm)
